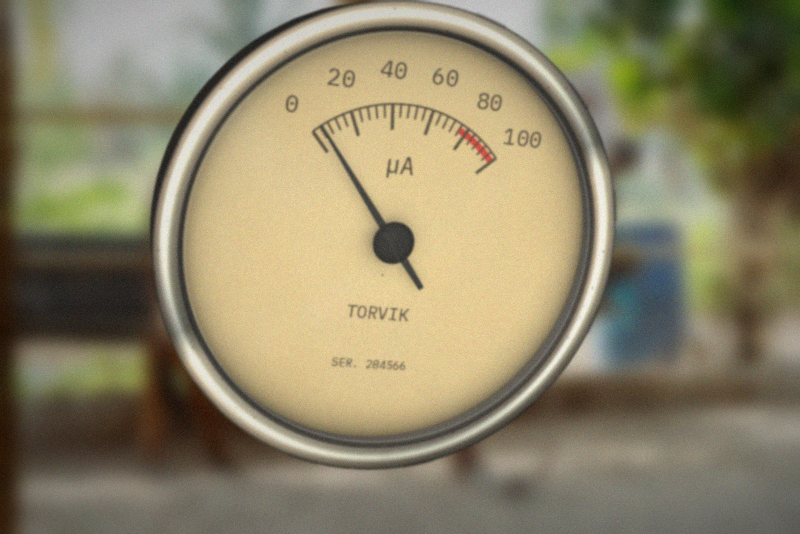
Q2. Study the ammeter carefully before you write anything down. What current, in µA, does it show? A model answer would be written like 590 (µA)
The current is 4 (µA)
